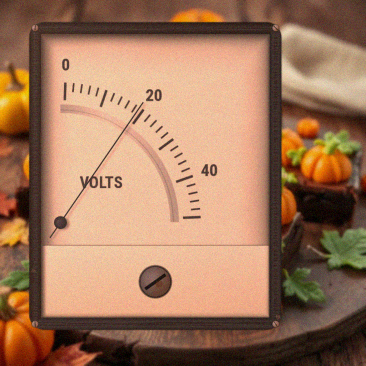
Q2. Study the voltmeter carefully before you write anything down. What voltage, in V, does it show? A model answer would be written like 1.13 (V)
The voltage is 19 (V)
